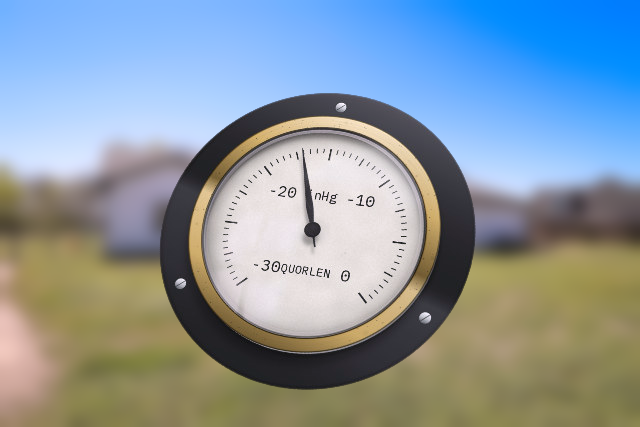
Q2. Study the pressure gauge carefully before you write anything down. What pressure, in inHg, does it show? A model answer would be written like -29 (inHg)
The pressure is -17 (inHg)
